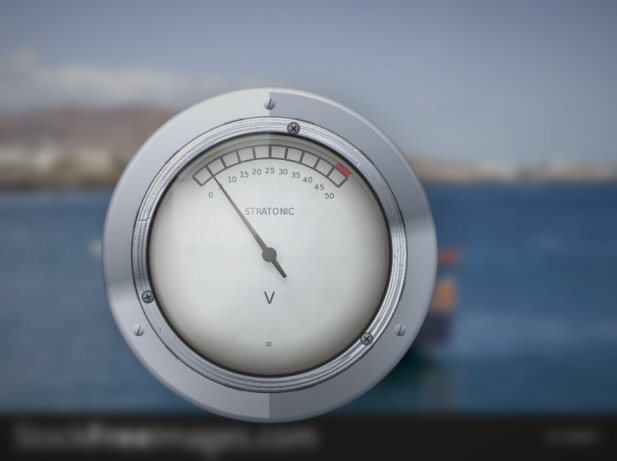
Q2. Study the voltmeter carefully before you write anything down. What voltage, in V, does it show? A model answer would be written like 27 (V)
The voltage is 5 (V)
